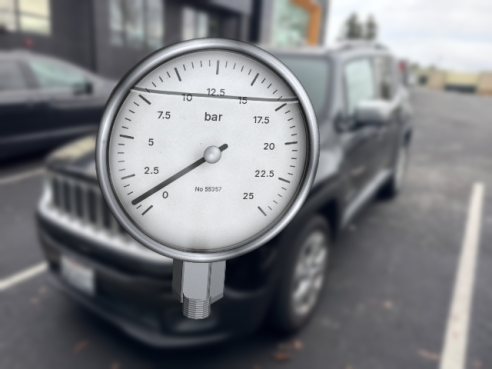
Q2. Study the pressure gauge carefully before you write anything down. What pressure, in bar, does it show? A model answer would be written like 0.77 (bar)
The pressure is 1 (bar)
